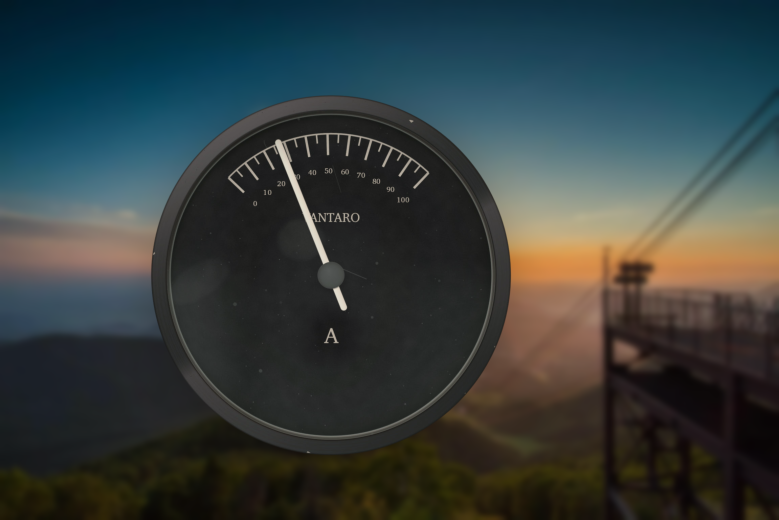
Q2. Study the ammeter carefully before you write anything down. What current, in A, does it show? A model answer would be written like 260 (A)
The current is 27.5 (A)
